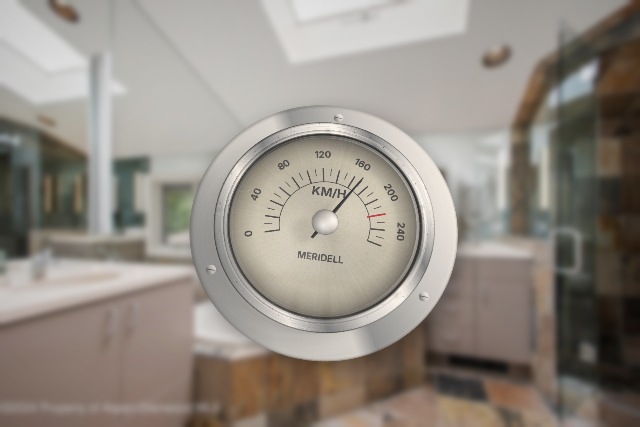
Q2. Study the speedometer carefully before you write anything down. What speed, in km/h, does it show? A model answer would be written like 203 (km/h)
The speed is 170 (km/h)
